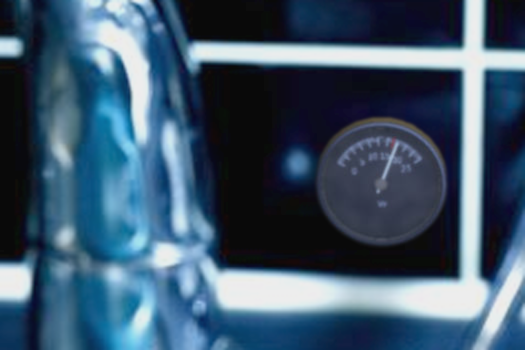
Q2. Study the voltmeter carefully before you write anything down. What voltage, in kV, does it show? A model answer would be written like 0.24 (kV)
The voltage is 17.5 (kV)
